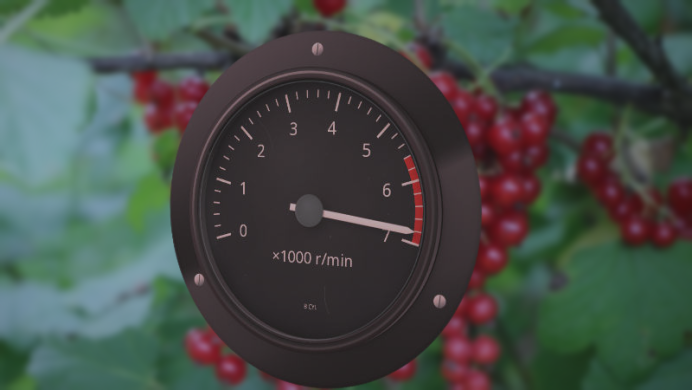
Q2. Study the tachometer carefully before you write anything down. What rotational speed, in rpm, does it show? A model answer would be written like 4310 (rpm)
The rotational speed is 6800 (rpm)
